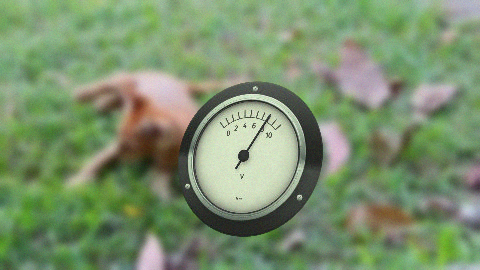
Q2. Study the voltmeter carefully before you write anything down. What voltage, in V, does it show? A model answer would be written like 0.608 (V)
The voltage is 8 (V)
